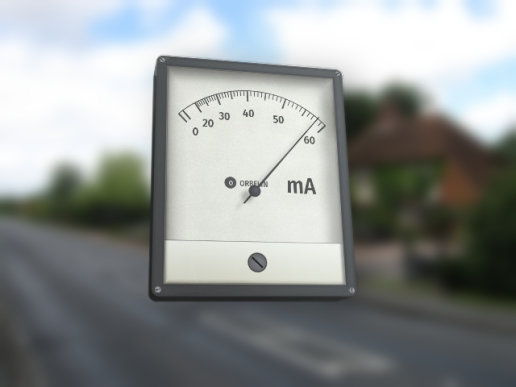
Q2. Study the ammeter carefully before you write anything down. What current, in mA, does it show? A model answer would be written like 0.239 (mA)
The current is 58 (mA)
